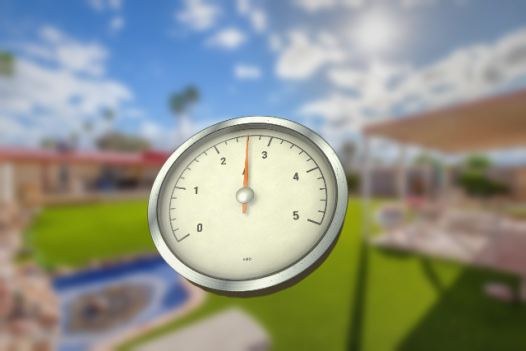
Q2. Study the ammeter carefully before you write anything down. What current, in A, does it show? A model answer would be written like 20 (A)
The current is 2.6 (A)
